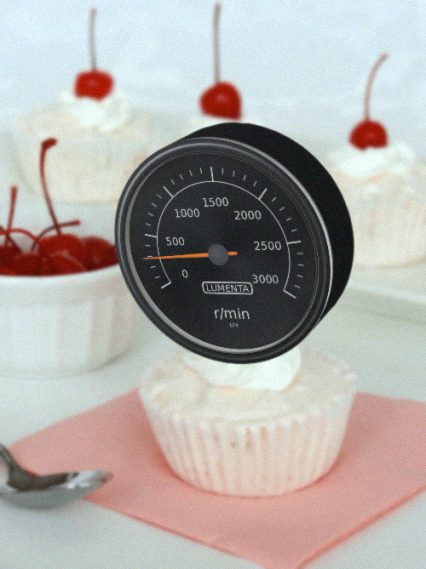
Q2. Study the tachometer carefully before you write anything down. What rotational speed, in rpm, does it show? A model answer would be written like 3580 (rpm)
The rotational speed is 300 (rpm)
